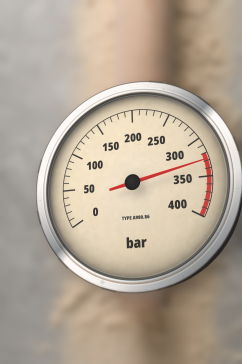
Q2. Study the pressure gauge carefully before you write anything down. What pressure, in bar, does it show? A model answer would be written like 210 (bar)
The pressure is 330 (bar)
